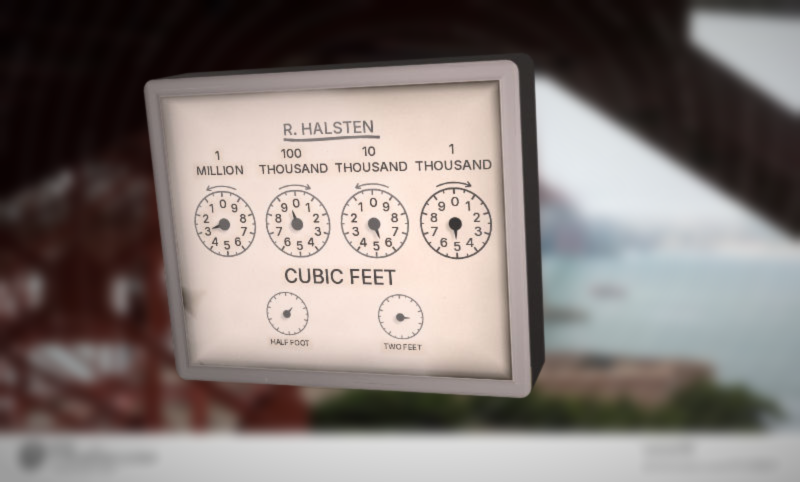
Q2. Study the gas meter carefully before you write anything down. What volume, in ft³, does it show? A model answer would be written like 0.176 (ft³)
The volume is 295500 (ft³)
